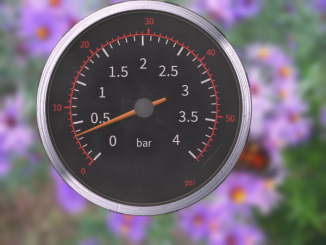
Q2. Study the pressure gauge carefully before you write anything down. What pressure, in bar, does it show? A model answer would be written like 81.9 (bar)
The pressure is 0.35 (bar)
